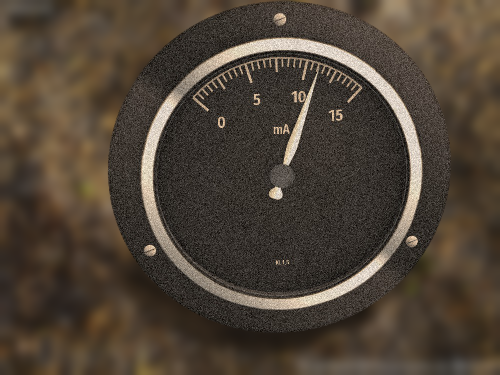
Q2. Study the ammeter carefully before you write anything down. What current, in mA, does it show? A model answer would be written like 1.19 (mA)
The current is 11 (mA)
